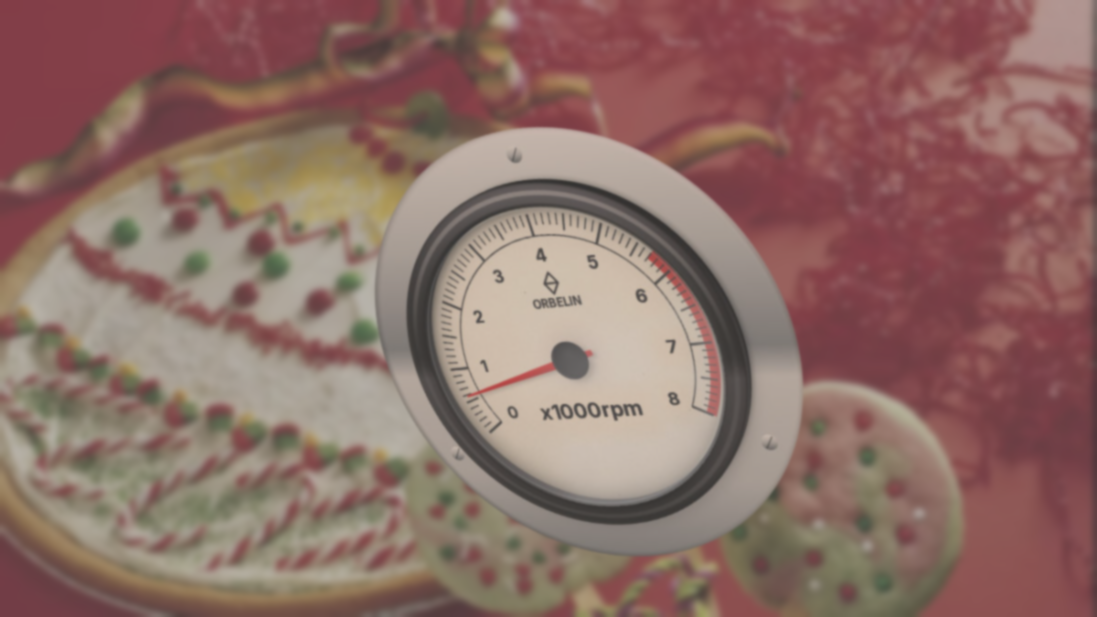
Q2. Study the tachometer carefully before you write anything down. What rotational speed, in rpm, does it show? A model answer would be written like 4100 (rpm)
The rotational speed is 600 (rpm)
